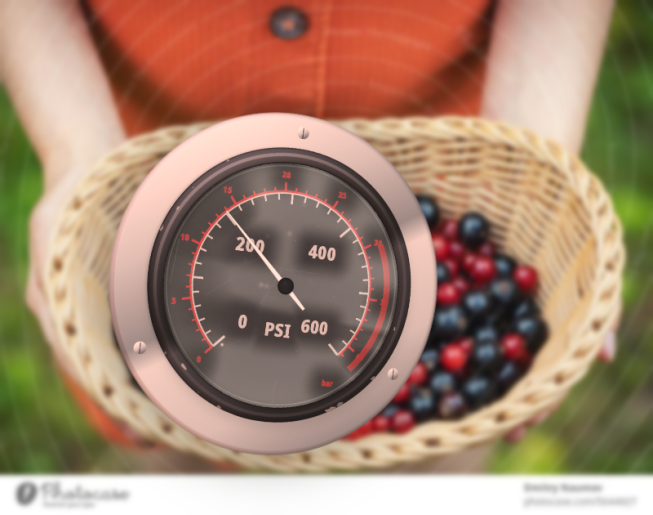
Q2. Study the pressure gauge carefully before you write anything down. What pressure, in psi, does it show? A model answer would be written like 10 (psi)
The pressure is 200 (psi)
